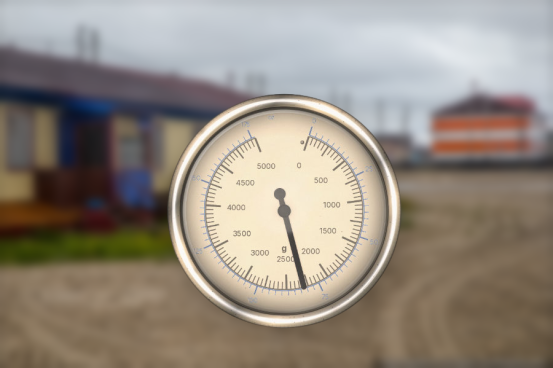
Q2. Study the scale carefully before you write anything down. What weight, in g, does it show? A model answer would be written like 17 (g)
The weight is 2300 (g)
